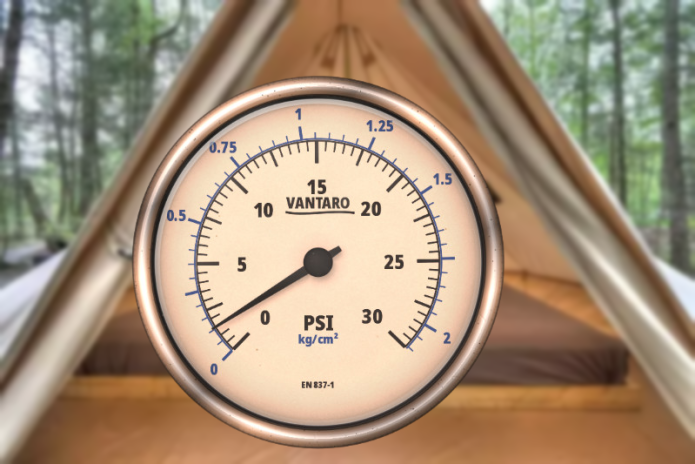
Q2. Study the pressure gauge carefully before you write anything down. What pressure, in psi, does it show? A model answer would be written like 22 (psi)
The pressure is 1.5 (psi)
